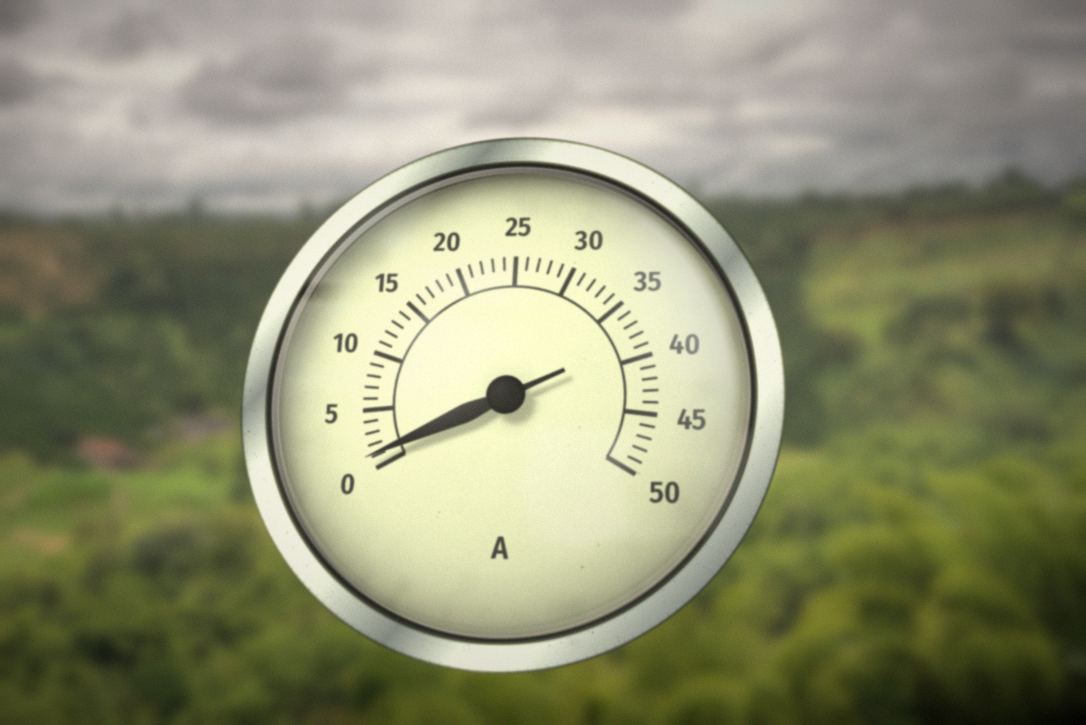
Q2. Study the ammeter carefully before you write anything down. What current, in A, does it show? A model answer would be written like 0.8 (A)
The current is 1 (A)
